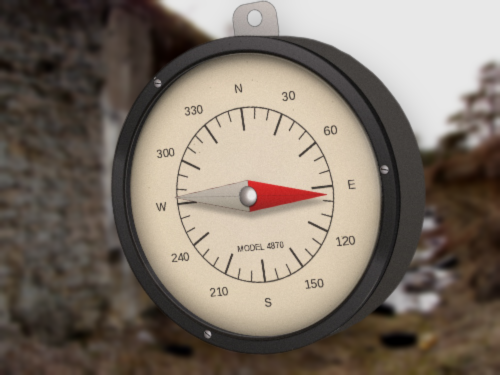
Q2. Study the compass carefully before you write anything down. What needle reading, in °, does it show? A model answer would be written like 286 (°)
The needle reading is 95 (°)
